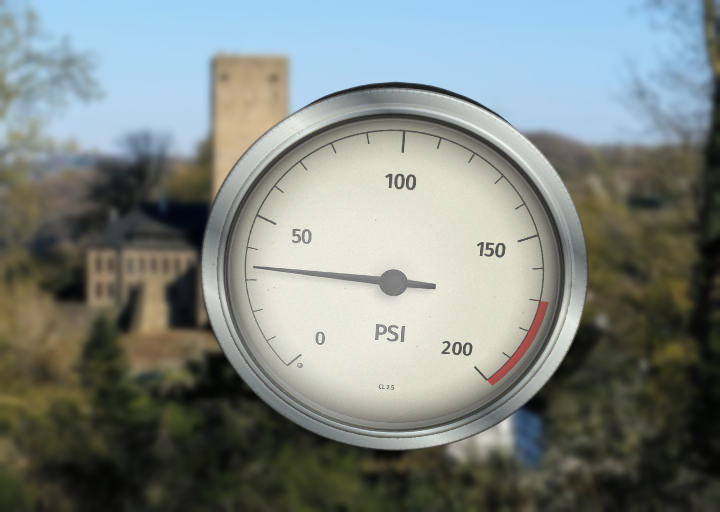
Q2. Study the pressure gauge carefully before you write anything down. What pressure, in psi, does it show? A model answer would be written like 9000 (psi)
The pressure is 35 (psi)
